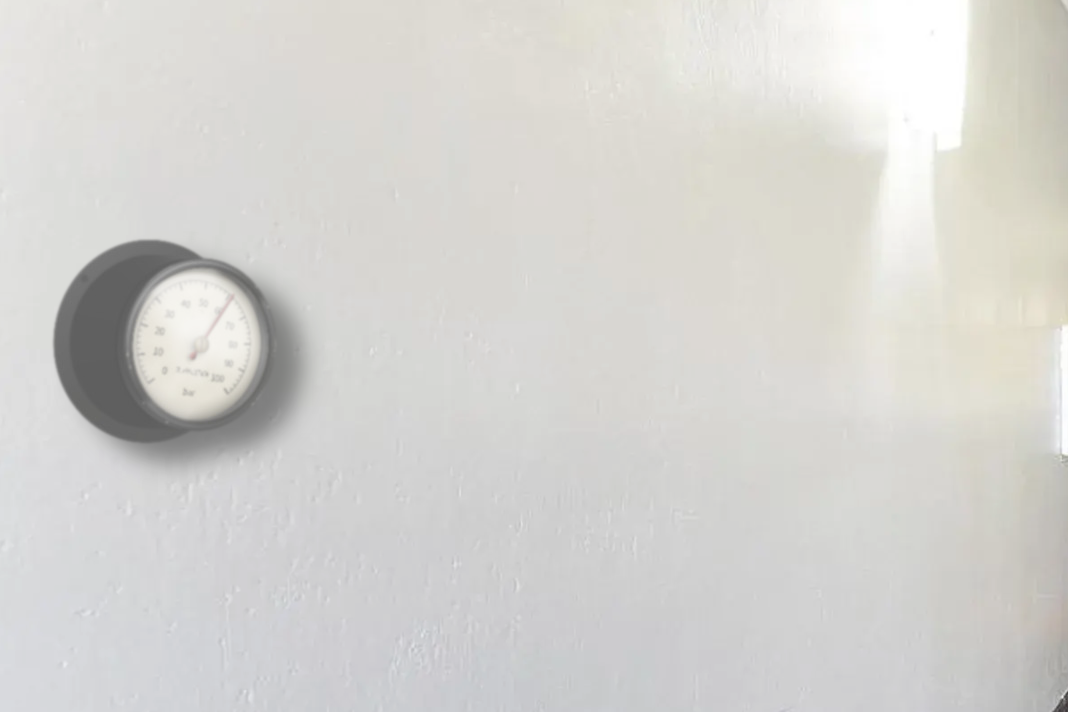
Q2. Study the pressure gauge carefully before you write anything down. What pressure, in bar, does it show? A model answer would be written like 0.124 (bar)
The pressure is 60 (bar)
